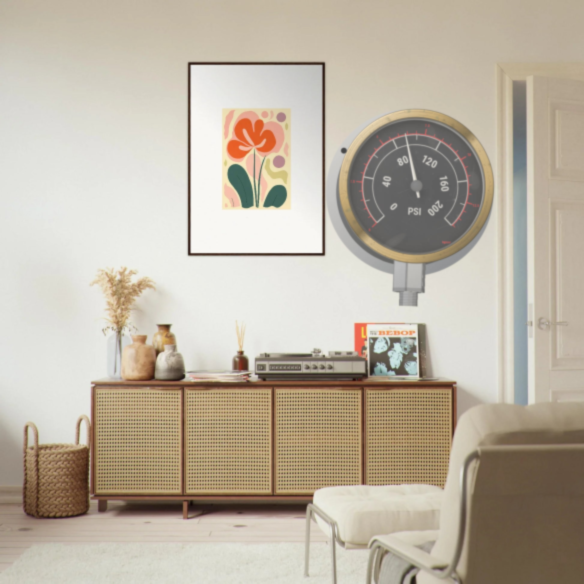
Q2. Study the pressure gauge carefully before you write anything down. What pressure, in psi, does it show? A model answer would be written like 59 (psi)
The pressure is 90 (psi)
